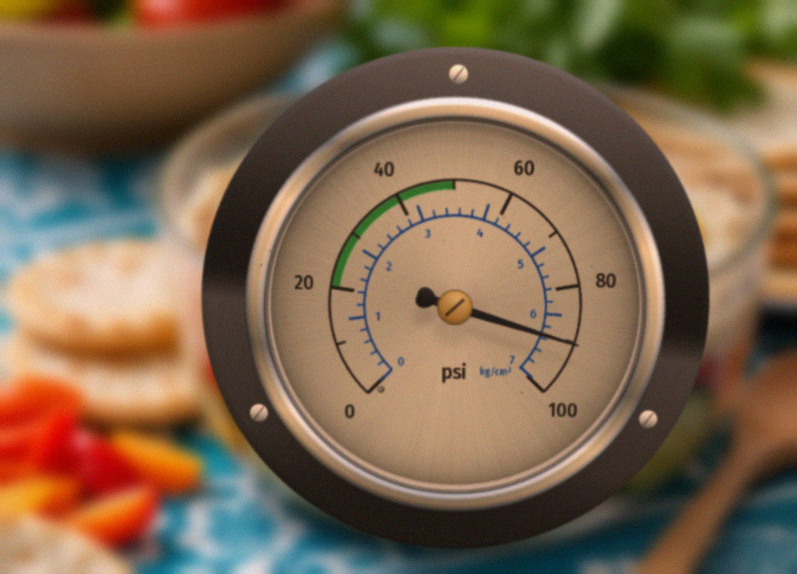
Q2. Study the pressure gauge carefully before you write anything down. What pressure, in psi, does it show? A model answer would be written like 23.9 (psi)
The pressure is 90 (psi)
